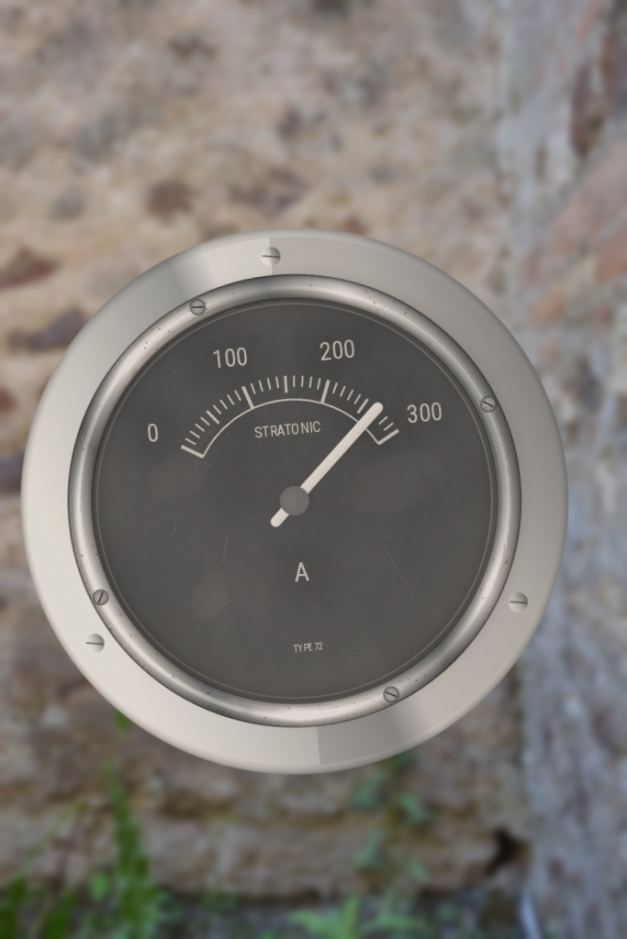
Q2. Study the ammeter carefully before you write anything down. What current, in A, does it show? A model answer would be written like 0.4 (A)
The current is 265 (A)
